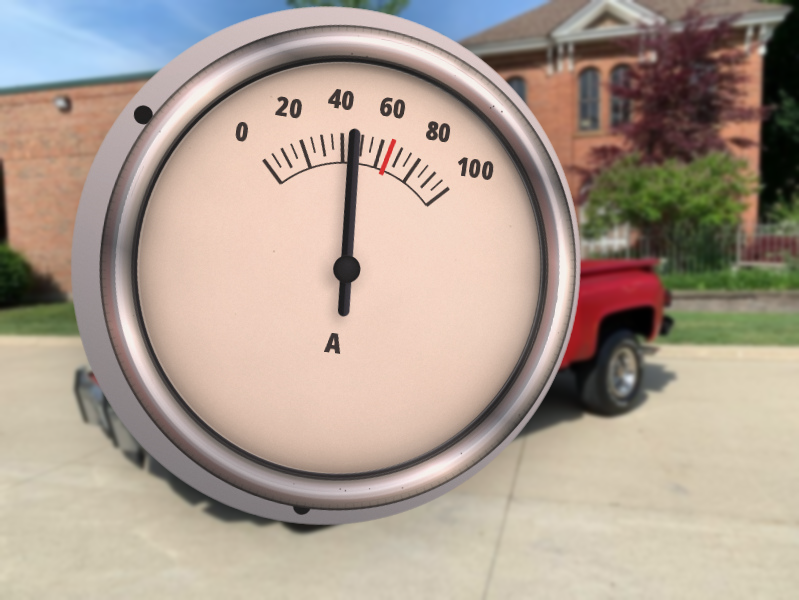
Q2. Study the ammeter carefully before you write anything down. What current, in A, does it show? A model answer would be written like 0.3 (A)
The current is 45 (A)
